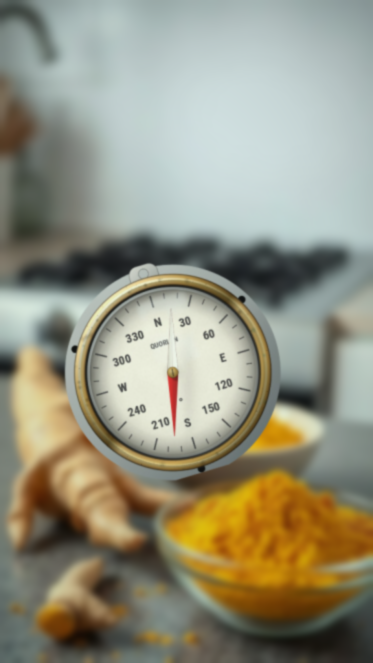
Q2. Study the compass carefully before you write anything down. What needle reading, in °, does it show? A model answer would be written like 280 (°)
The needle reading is 195 (°)
